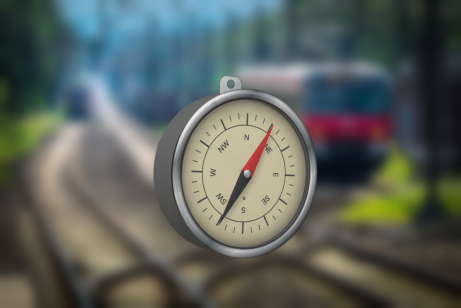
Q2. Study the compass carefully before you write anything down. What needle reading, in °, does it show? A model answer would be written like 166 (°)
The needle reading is 30 (°)
